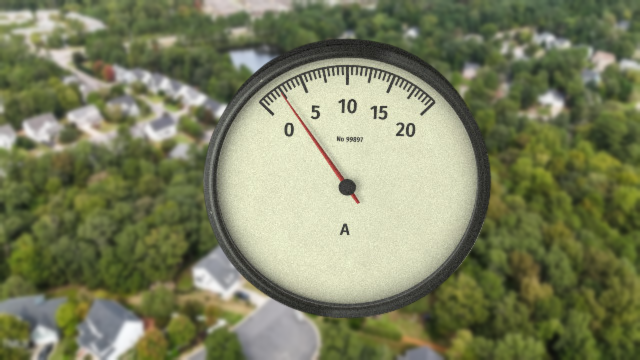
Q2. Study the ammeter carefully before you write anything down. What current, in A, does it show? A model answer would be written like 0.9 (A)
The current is 2.5 (A)
